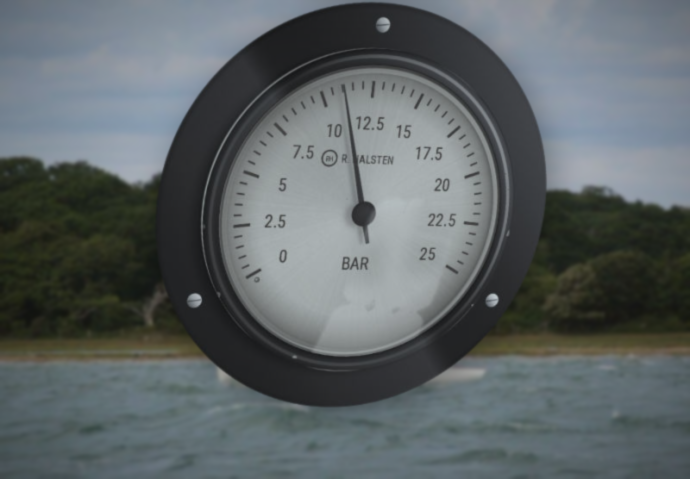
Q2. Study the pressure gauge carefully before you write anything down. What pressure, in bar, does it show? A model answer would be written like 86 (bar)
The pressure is 11 (bar)
